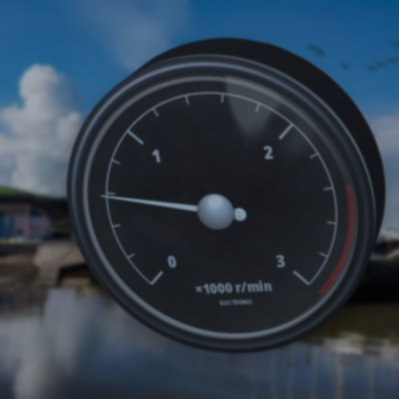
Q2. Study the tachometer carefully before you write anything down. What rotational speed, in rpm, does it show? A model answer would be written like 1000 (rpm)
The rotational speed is 600 (rpm)
